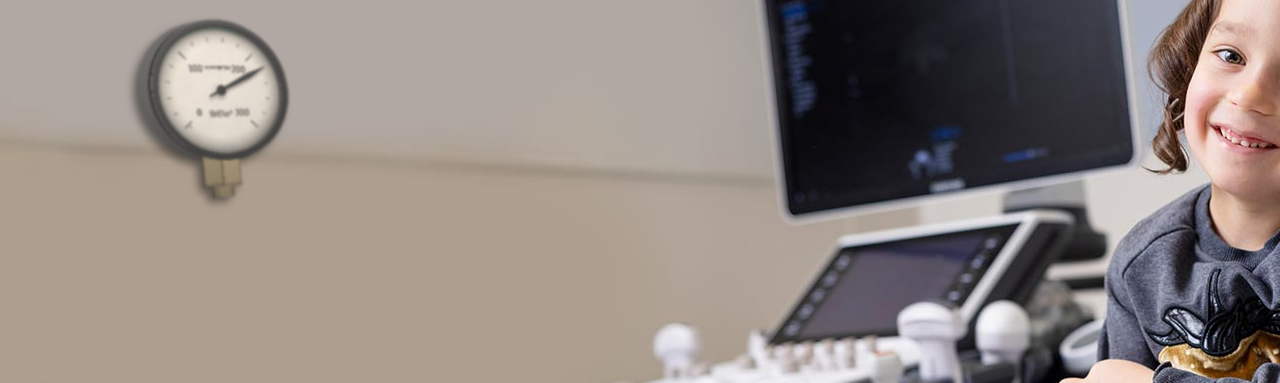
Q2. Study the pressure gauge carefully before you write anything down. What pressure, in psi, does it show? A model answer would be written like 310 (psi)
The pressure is 220 (psi)
